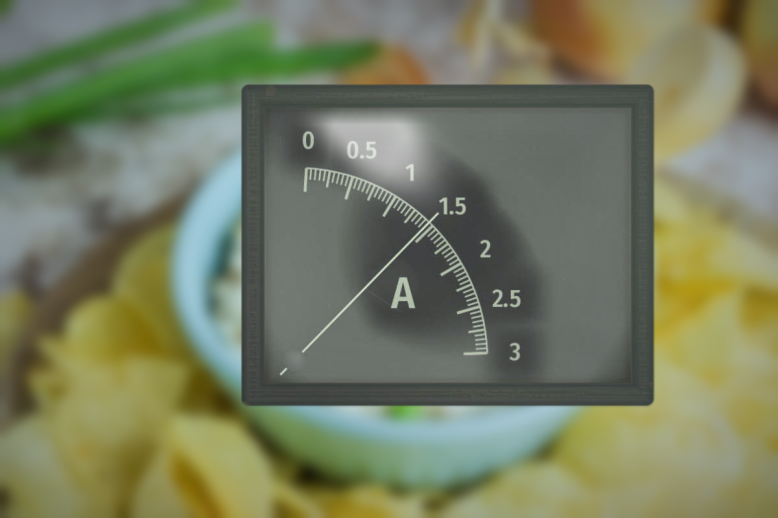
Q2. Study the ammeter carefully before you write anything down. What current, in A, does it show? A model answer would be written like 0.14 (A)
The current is 1.45 (A)
